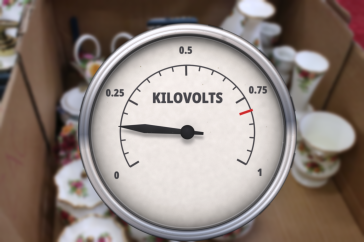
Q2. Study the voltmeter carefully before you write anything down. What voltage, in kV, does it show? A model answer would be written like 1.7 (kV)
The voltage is 0.15 (kV)
